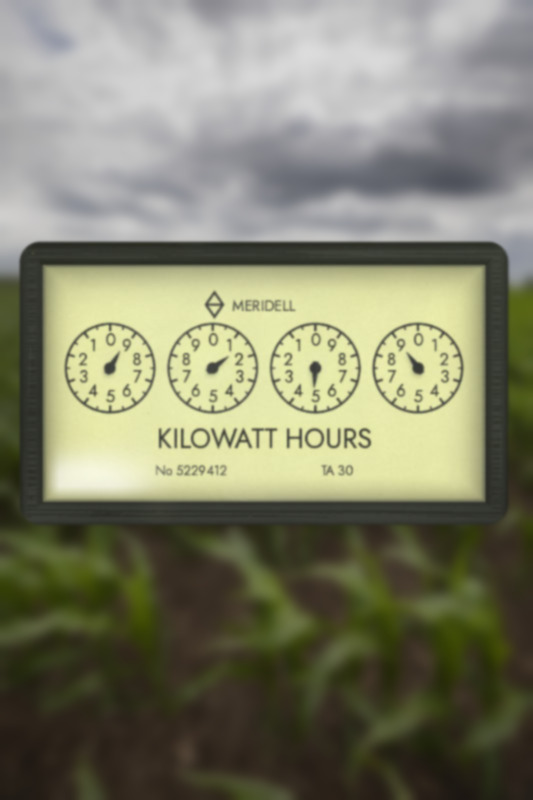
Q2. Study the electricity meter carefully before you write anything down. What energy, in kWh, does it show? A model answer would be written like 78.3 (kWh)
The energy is 9149 (kWh)
